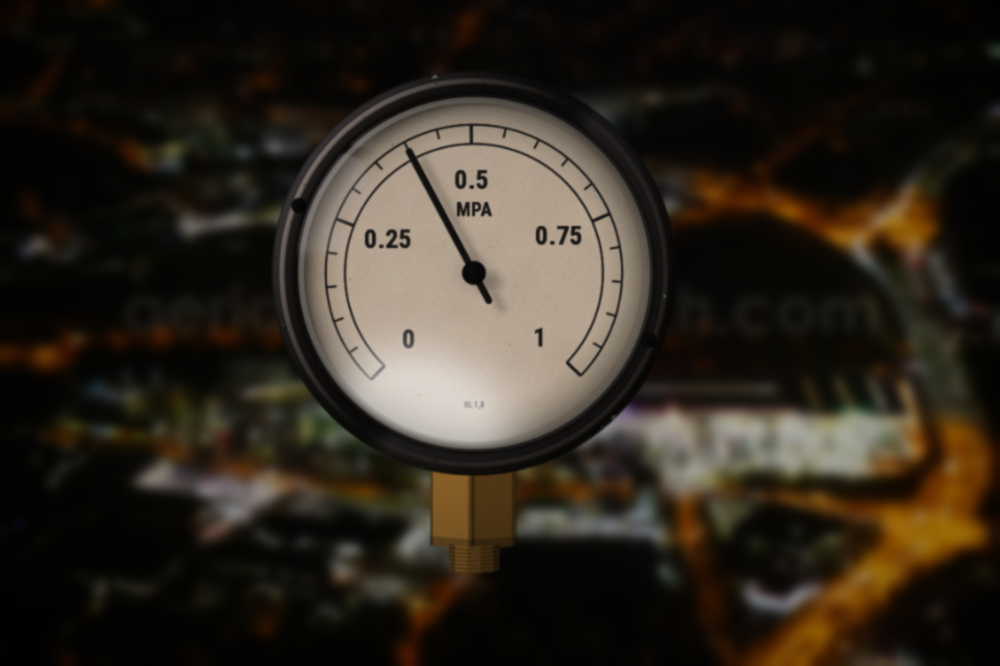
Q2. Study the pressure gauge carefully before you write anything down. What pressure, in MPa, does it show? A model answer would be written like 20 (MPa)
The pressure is 0.4 (MPa)
